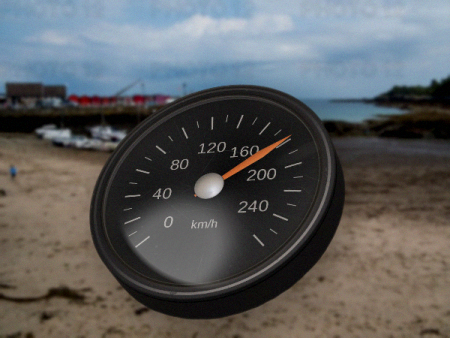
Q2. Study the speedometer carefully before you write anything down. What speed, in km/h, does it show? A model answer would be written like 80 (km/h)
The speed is 180 (km/h)
